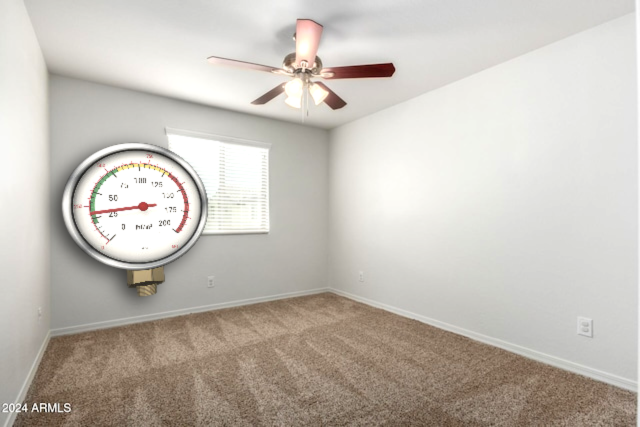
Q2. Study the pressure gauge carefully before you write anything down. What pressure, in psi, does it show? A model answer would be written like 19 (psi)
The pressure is 30 (psi)
